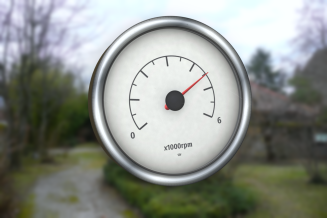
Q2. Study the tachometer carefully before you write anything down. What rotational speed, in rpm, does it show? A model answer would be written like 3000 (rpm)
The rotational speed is 4500 (rpm)
